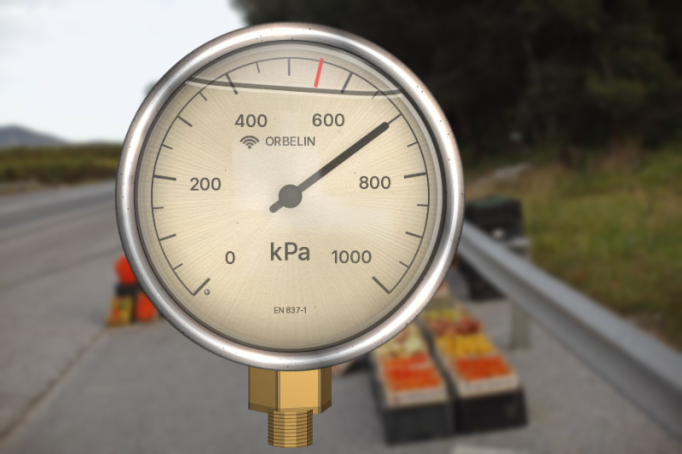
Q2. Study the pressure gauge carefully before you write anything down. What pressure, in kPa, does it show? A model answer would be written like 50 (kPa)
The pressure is 700 (kPa)
